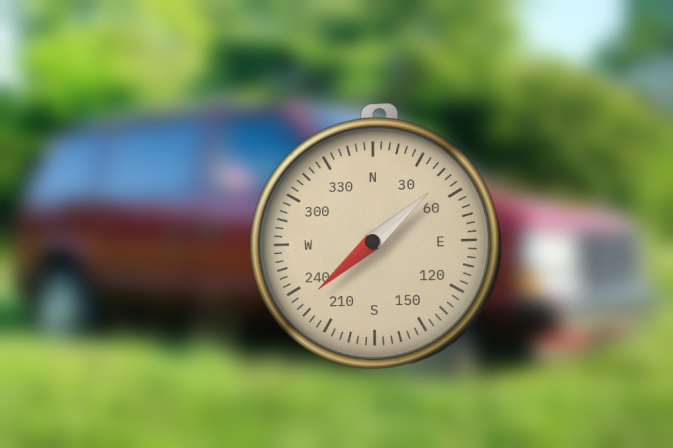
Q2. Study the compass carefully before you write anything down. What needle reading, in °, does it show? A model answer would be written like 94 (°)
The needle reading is 230 (°)
